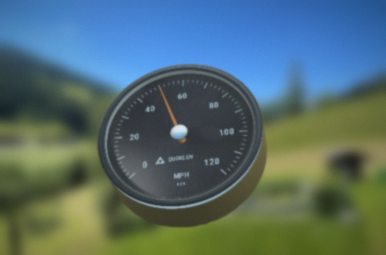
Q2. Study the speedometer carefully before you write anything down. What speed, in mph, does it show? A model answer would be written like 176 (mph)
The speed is 50 (mph)
